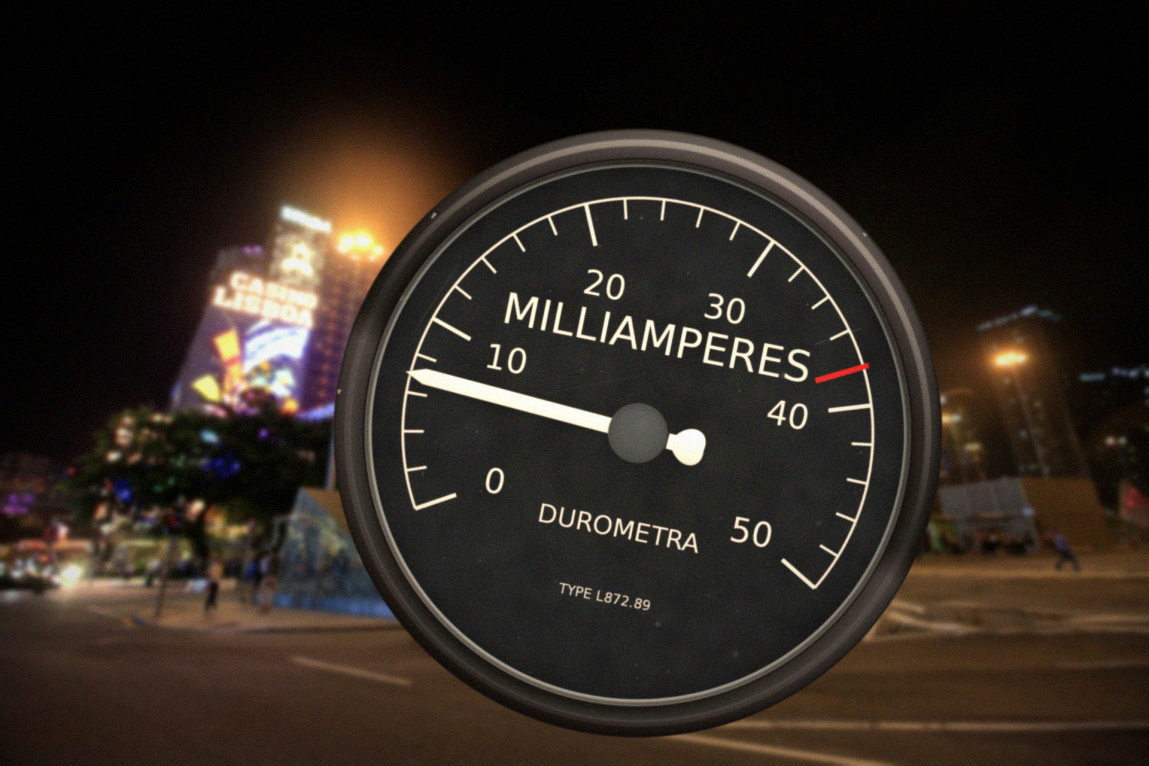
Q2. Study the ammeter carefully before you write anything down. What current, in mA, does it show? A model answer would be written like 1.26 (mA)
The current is 7 (mA)
